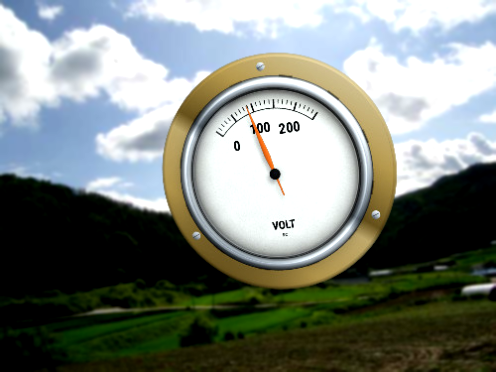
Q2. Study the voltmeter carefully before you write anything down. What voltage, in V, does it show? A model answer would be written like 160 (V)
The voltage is 90 (V)
